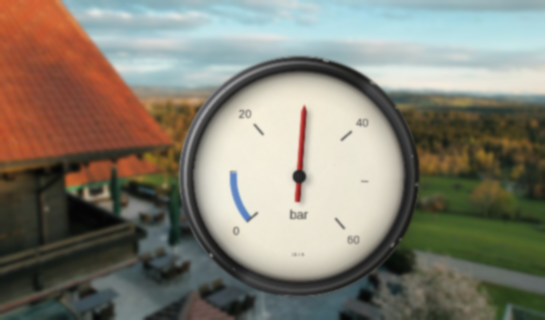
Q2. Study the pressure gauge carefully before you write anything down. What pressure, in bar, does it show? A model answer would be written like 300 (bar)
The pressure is 30 (bar)
